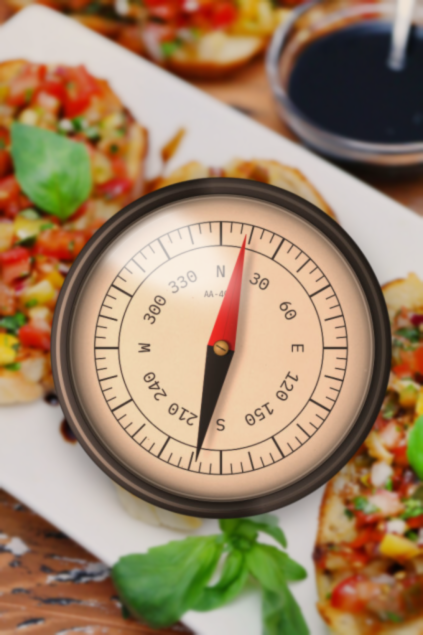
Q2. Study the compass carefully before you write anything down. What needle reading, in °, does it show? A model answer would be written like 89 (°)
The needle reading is 12.5 (°)
